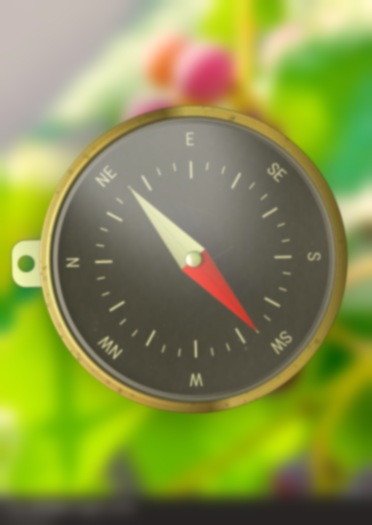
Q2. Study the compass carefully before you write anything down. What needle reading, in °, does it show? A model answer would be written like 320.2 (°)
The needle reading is 230 (°)
